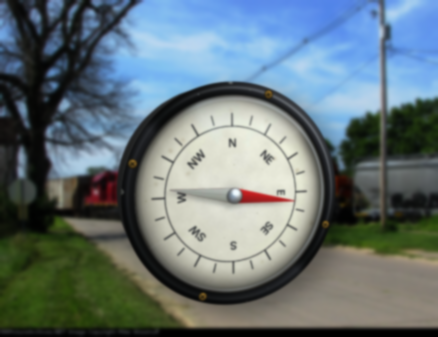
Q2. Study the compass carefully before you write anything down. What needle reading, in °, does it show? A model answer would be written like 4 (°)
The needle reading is 97.5 (°)
